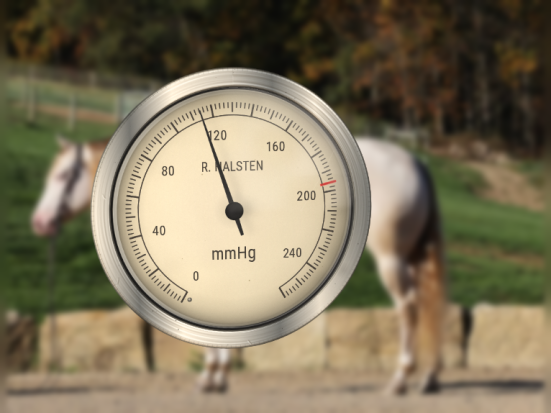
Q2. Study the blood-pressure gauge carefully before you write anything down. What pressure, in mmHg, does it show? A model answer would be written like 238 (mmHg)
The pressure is 114 (mmHg)
